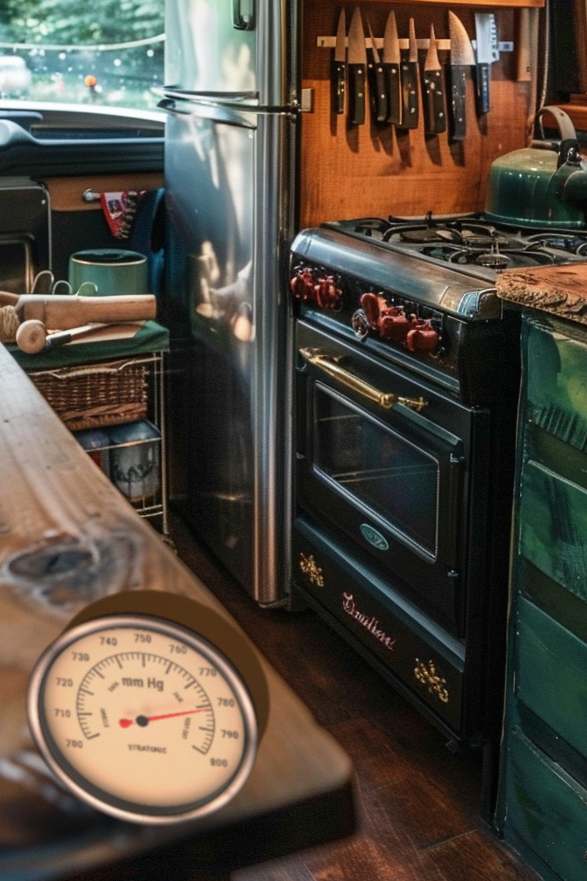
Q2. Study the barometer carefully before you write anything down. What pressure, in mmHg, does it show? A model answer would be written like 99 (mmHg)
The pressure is 780 (mmHg)
